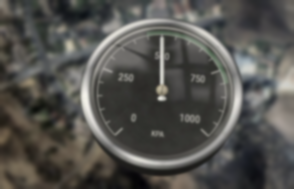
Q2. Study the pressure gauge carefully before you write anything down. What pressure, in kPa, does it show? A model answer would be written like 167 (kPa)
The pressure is 500 (kPa)
